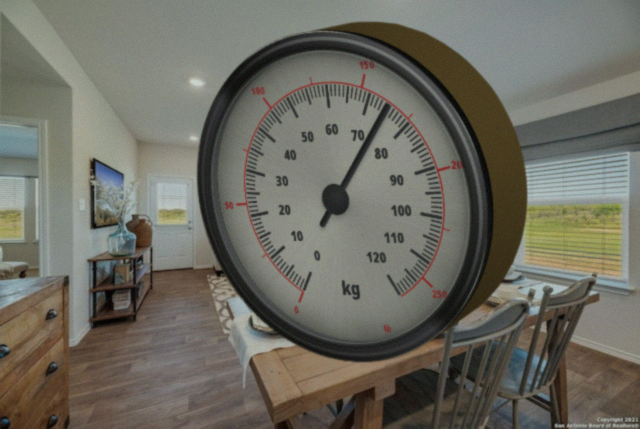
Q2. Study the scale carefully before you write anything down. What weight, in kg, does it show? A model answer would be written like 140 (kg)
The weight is 75 (kg)
